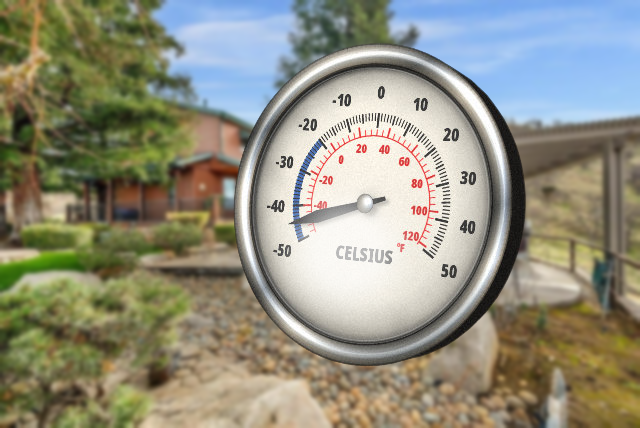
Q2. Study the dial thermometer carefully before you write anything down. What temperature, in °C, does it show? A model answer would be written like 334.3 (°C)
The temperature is -45 (°C)
